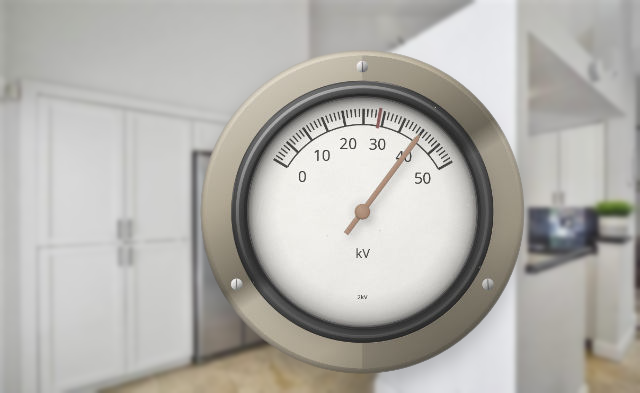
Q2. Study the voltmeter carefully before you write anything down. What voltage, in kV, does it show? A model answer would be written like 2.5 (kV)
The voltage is 40 (kV)
